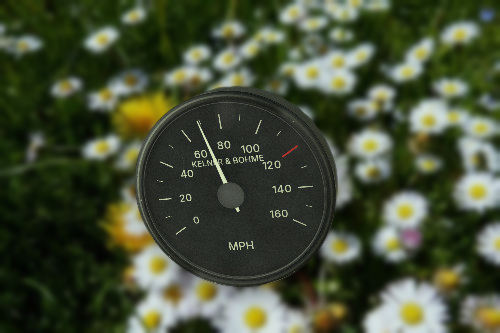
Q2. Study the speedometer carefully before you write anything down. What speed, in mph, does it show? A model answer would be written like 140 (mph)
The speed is 70 (mph)
